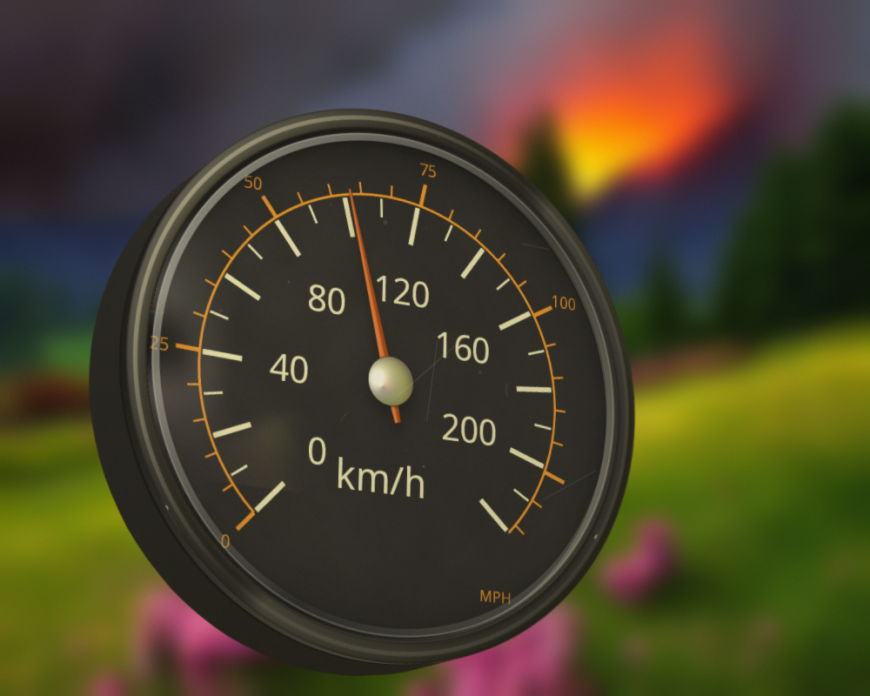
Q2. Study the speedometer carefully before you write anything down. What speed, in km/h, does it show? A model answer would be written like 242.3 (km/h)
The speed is 100 (km/h)
